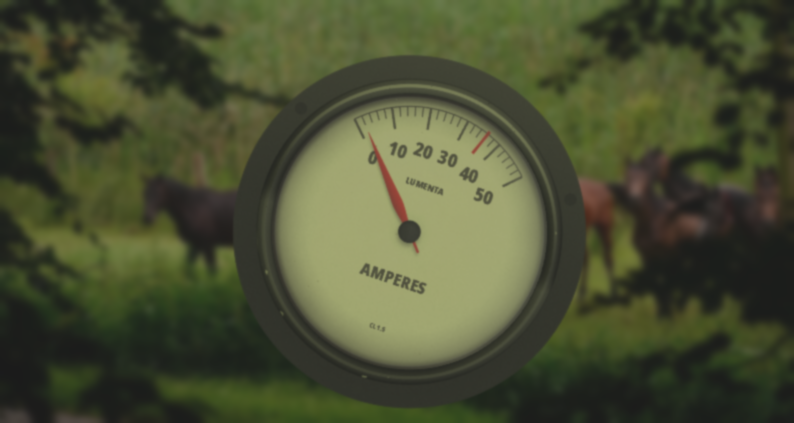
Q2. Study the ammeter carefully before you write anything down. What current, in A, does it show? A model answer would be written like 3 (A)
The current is 2 (A)
